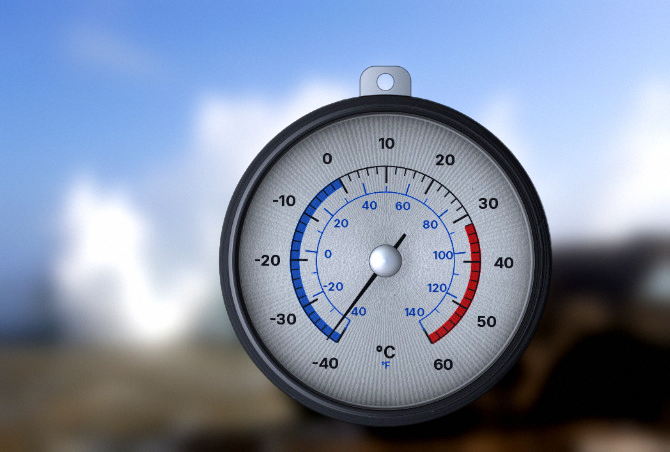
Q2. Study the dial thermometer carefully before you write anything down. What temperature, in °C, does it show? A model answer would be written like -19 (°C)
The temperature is -38 (°C)
